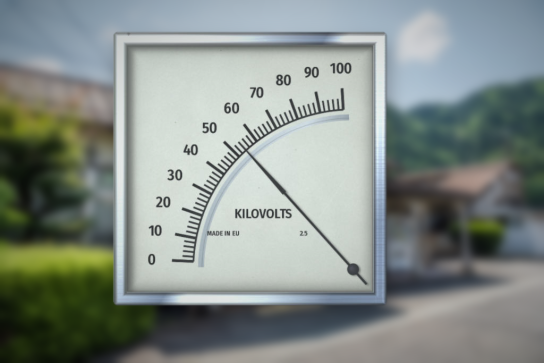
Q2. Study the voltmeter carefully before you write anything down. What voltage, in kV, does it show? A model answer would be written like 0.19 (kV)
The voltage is 54 (kV)
